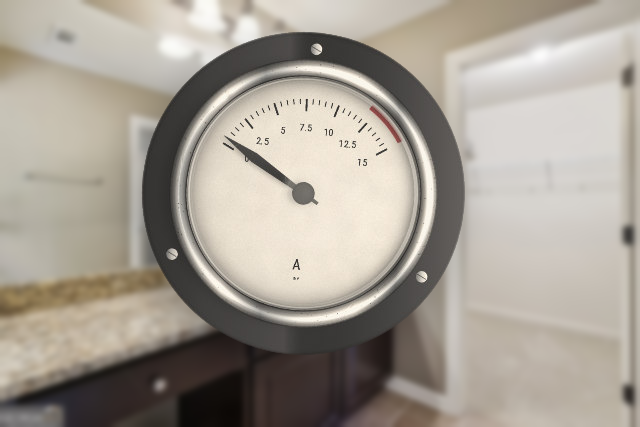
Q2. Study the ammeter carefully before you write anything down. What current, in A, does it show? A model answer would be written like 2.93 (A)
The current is 0.5 (A)
